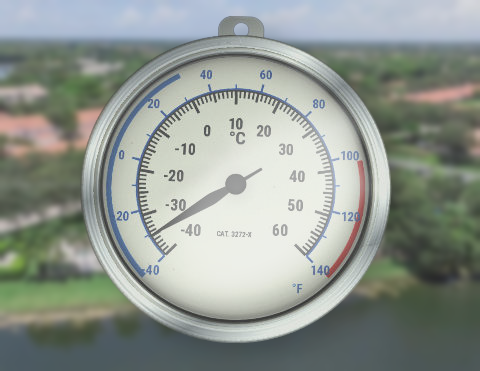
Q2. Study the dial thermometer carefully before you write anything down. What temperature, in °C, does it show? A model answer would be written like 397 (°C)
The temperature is -35 (°C)
